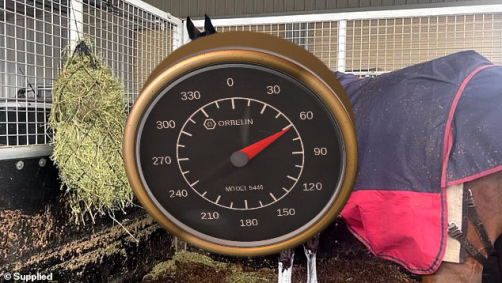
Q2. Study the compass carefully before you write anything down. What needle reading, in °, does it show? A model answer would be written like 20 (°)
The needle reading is 60 (°)
